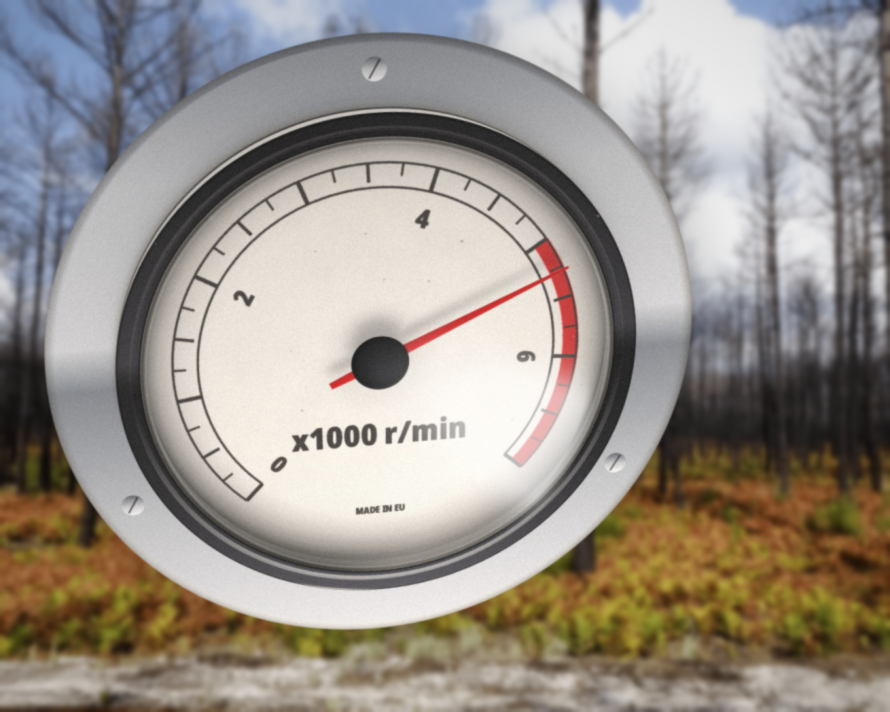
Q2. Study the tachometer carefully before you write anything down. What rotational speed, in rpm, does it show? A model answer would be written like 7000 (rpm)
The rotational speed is 5250 (rpm)
